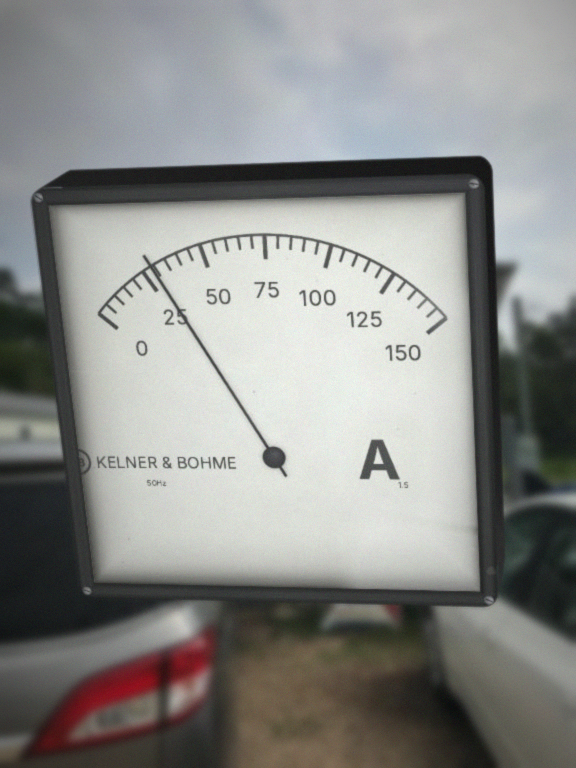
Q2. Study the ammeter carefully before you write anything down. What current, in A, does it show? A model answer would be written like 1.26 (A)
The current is 30 (A)
